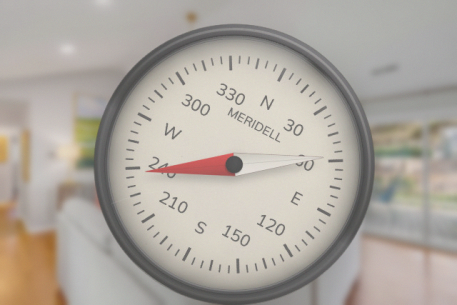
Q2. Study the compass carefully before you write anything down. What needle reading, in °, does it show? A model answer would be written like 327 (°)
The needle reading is 237.5 (°)
